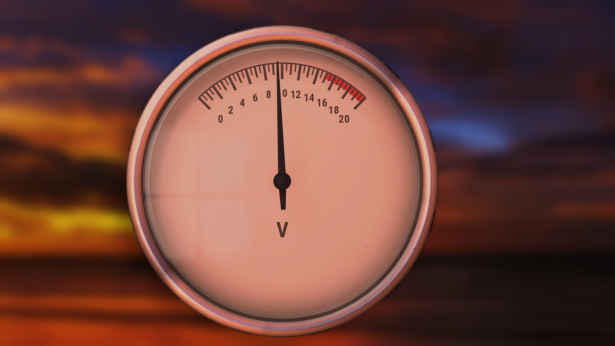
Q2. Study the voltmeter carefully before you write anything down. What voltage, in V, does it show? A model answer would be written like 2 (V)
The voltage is 9.5 (V)
